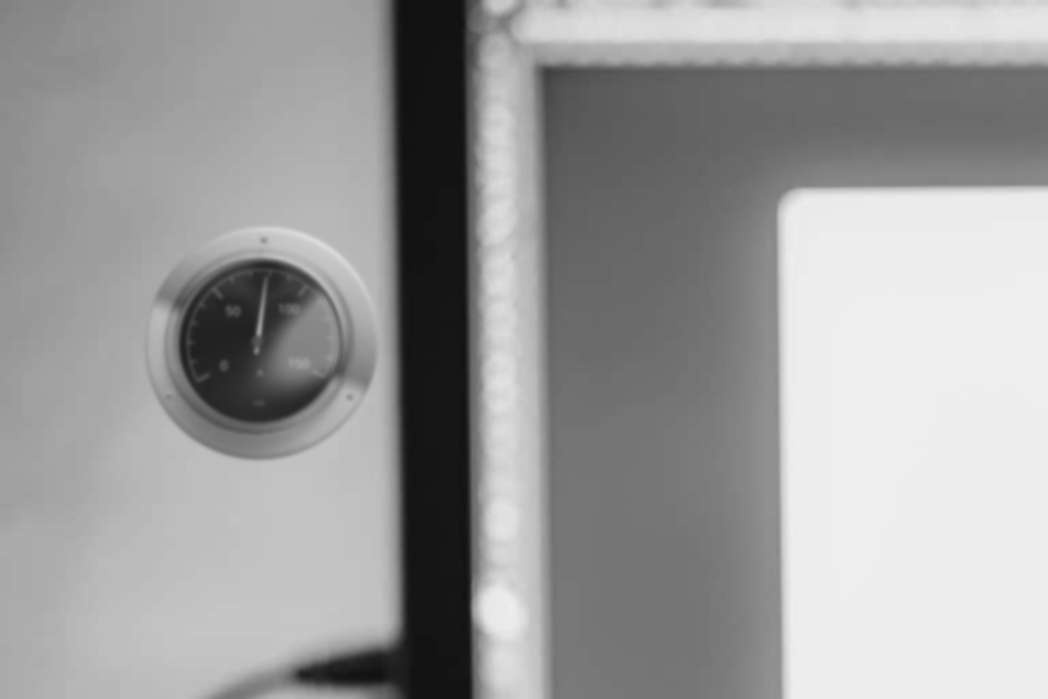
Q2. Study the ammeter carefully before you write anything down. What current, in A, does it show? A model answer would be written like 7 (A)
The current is 80 (A)
